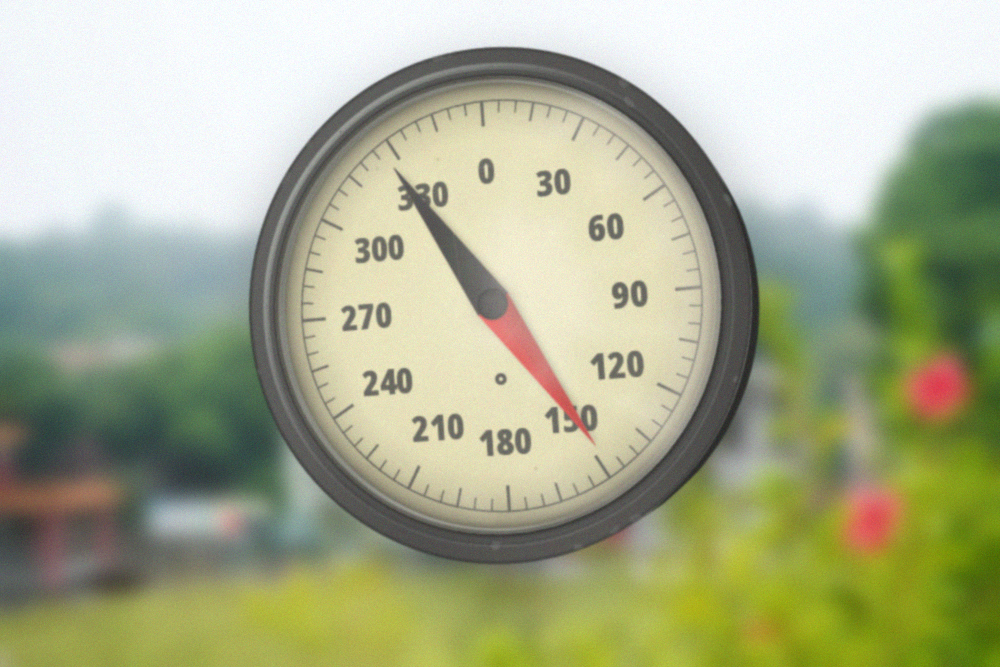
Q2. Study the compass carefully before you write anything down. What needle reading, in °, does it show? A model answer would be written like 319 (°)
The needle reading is 147.5 (°)
